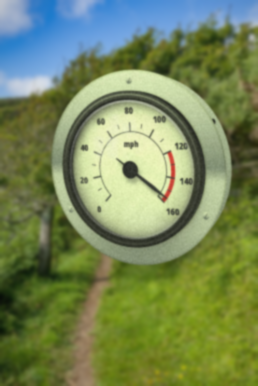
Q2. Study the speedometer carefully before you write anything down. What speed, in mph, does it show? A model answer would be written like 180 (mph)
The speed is 155 (mph)
